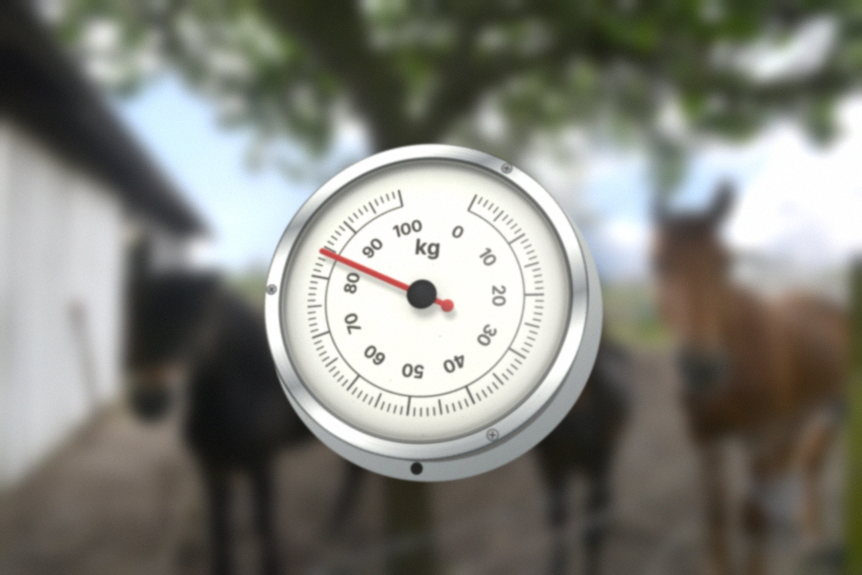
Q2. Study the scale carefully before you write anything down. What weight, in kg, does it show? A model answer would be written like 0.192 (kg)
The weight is 84 (kg)
